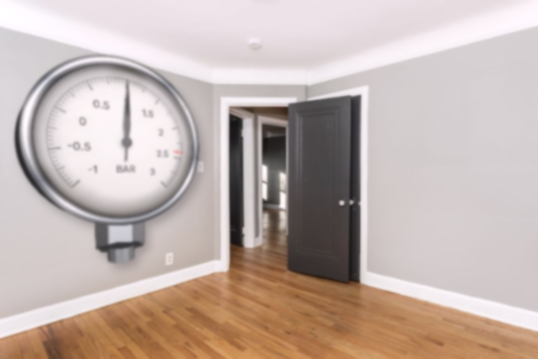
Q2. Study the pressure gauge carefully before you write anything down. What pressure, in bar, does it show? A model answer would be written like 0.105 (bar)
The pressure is 1 (bar)
